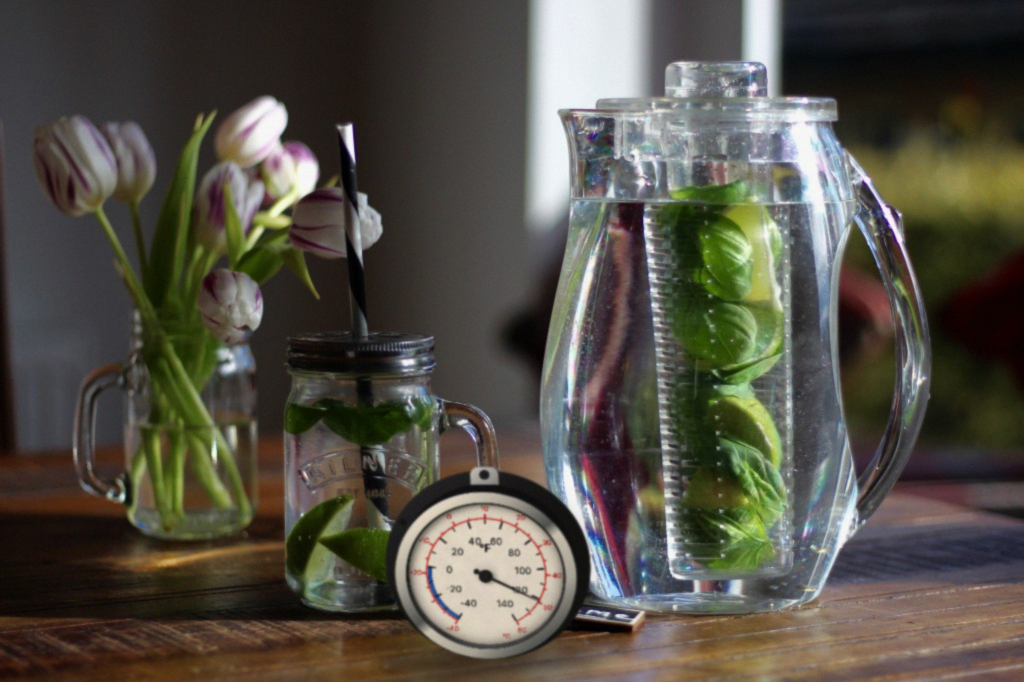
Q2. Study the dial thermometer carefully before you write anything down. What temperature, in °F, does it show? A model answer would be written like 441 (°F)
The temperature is 120 (°F)
